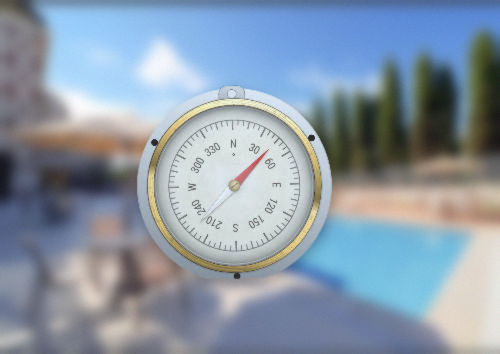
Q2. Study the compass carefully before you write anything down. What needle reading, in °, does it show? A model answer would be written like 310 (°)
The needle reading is 45 (°)
